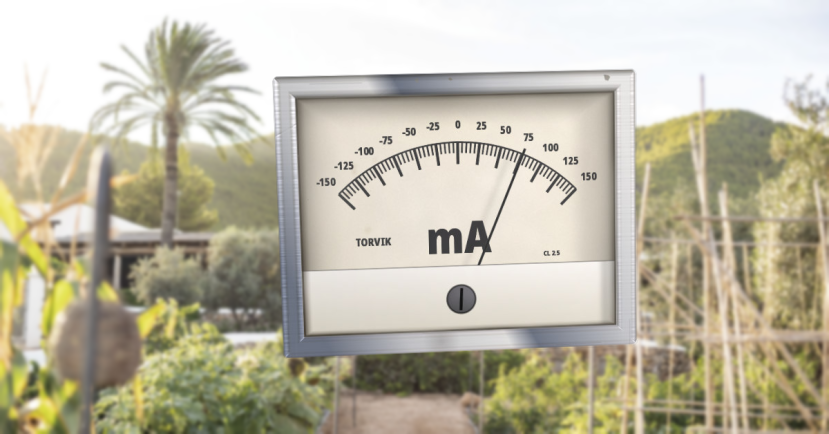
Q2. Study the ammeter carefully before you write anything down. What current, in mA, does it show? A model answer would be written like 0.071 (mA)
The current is 75 (mA)
